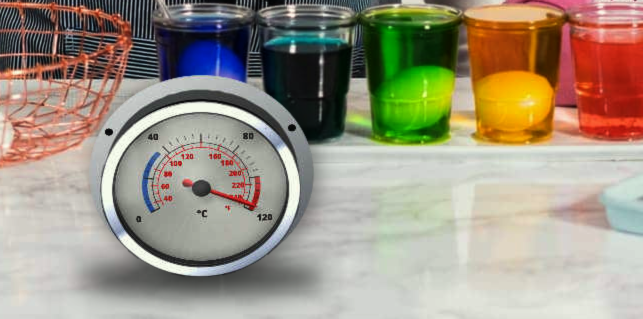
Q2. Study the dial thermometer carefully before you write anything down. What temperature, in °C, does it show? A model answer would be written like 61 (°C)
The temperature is 116 (°C)
